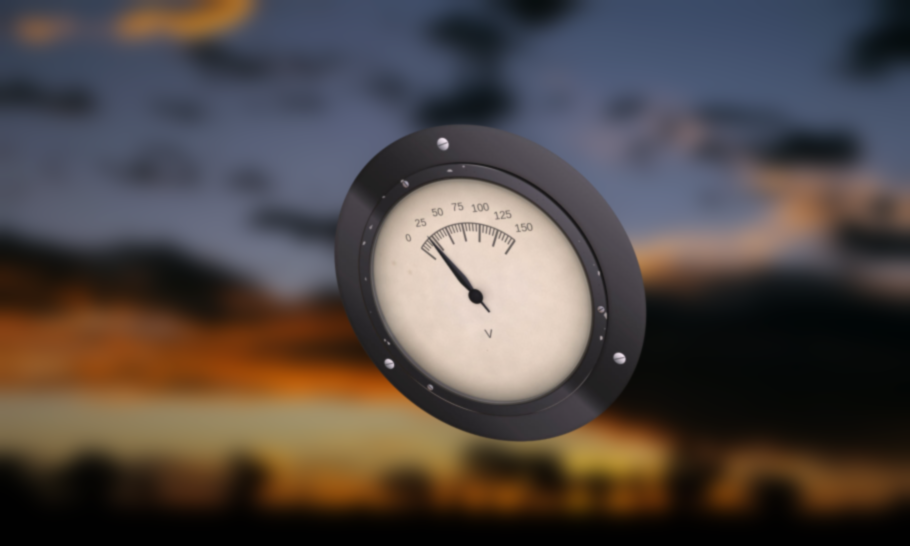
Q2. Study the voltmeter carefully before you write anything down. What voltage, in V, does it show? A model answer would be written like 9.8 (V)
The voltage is 25 (V)
